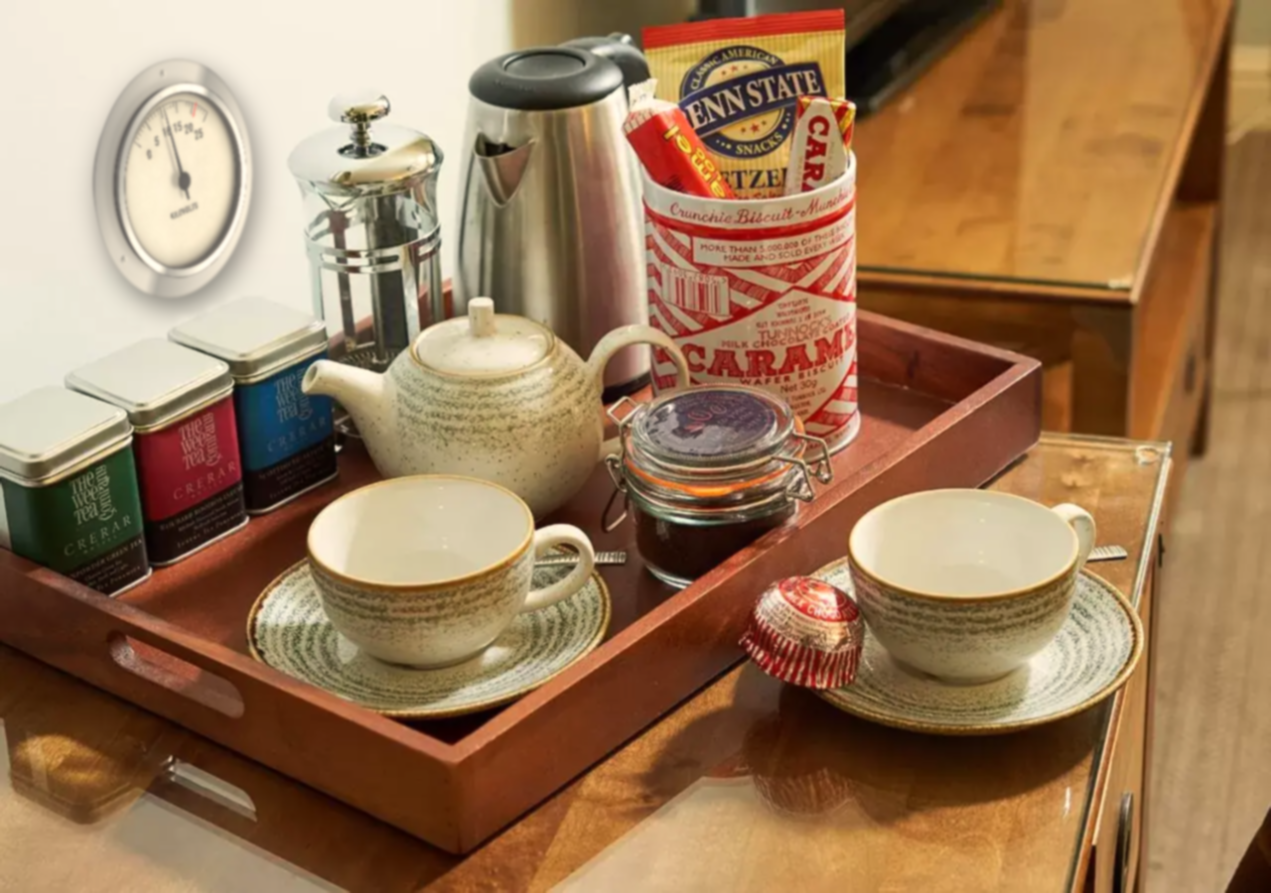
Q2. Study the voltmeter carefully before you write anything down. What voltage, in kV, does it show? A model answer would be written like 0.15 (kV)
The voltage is 10 (kV)
